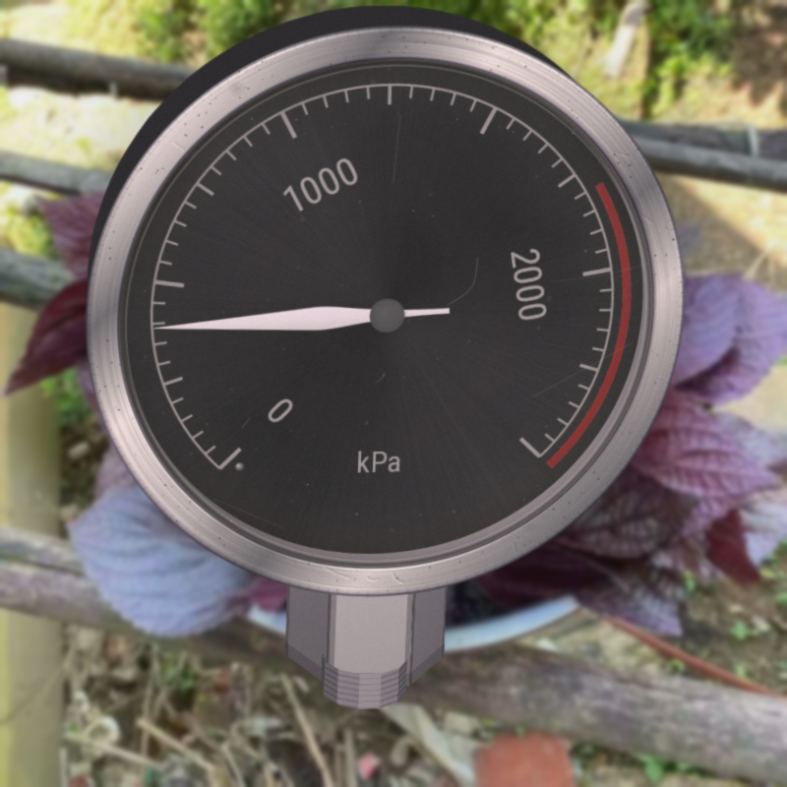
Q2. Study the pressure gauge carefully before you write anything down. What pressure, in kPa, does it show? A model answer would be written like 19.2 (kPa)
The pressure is 400 (kPa)
